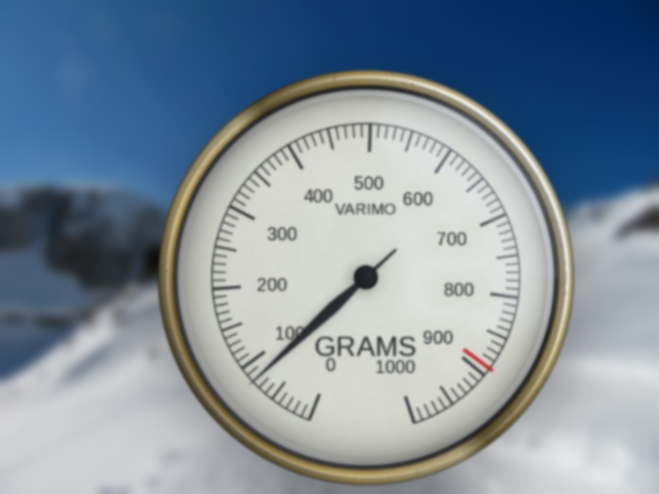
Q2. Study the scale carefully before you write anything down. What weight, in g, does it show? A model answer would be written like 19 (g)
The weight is 80 (g)
